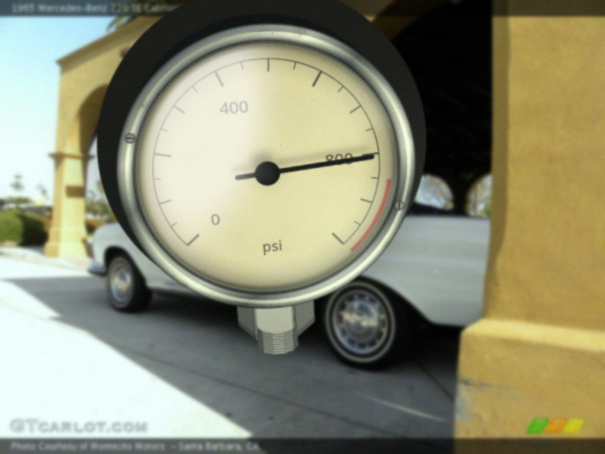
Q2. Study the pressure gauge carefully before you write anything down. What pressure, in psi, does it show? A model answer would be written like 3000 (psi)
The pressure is 800 (psi)
